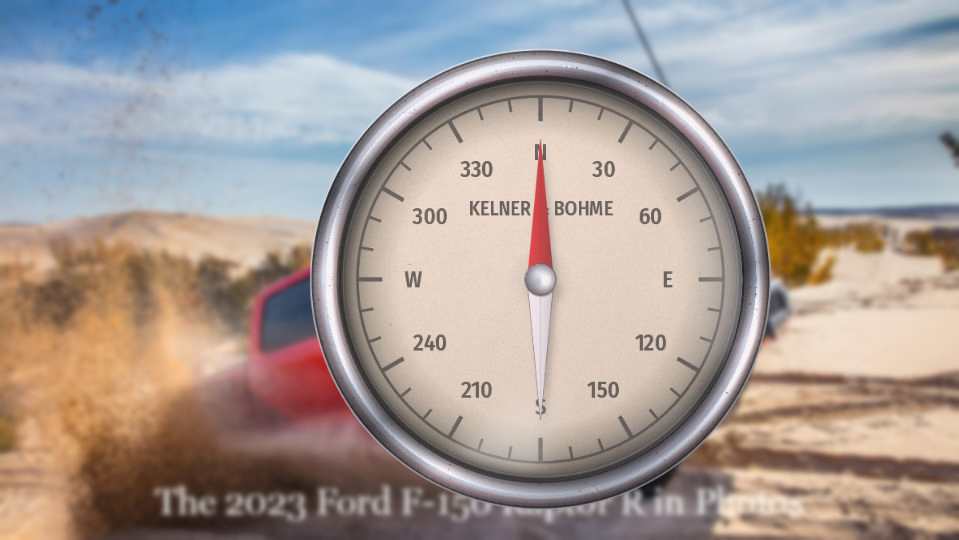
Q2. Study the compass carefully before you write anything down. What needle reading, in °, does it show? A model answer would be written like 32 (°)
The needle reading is 0 (°)
